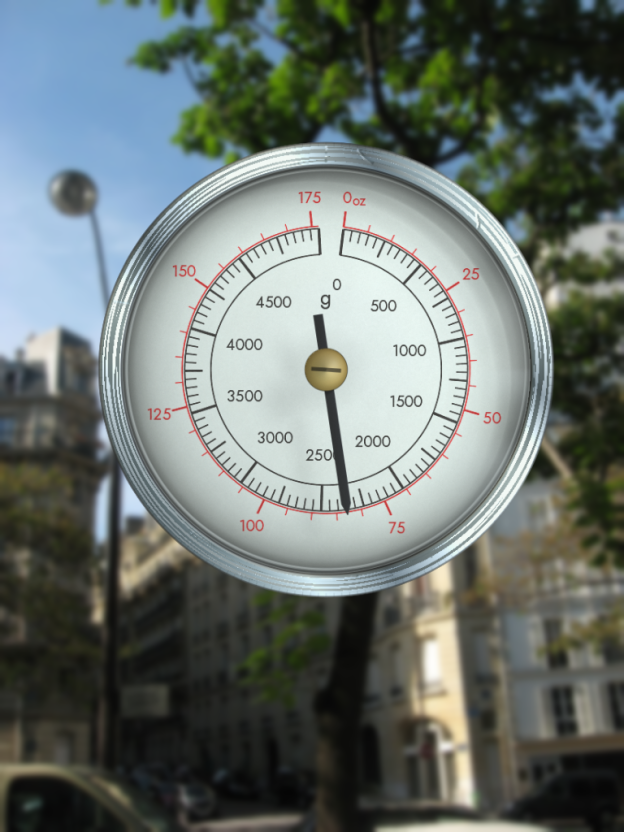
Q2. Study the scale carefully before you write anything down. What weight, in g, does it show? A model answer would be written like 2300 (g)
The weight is 2350 (g)
